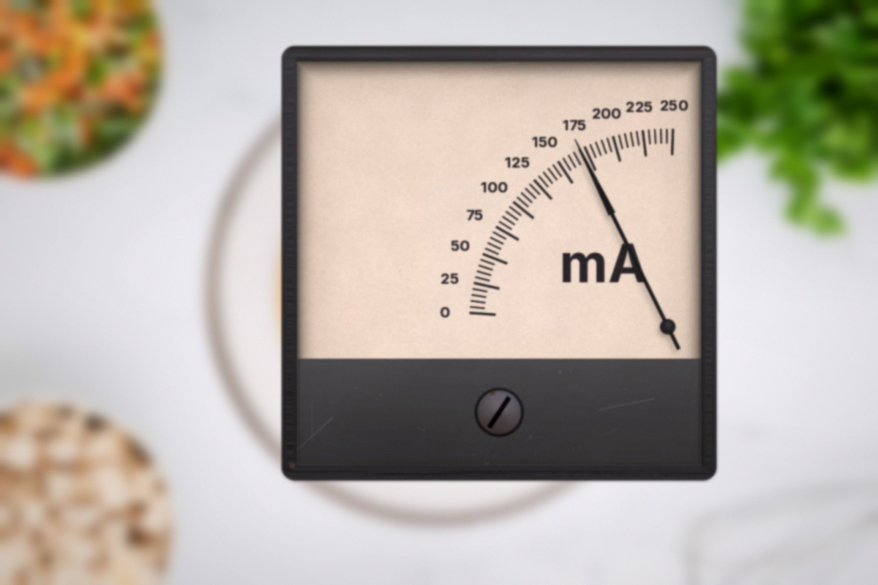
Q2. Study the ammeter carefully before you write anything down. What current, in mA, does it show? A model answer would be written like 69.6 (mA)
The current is 170 (mA)
